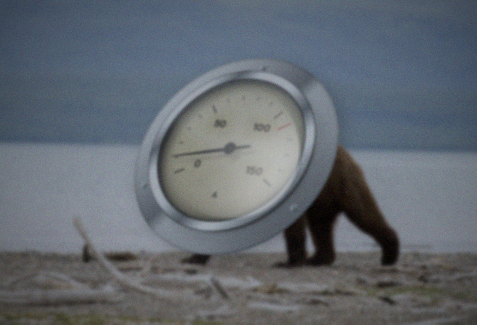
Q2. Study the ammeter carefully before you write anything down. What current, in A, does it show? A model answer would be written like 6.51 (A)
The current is 10 (A)
